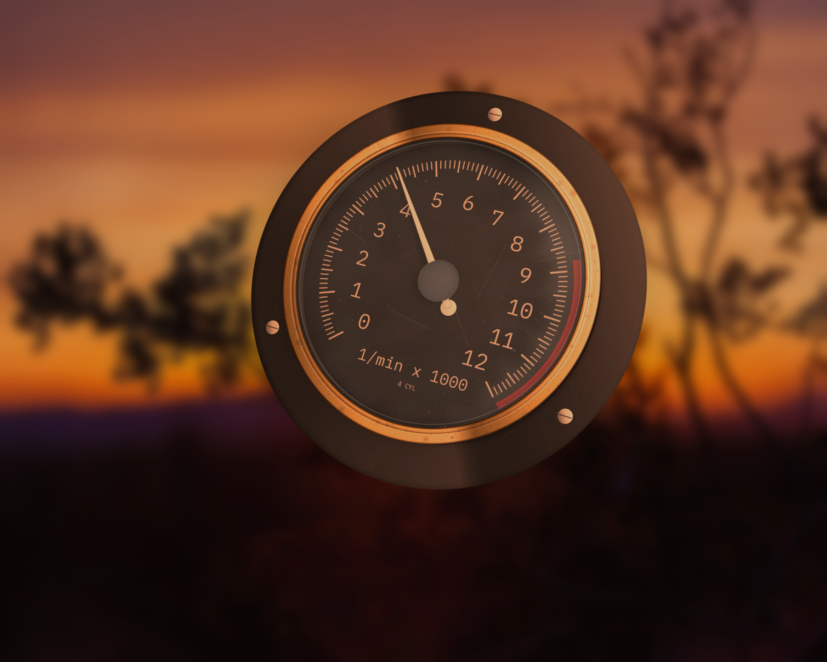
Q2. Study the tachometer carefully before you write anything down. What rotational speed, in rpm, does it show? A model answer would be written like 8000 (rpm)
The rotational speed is 4200 (rpm)
